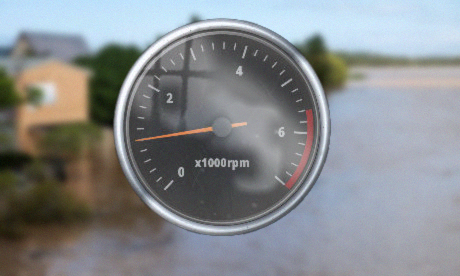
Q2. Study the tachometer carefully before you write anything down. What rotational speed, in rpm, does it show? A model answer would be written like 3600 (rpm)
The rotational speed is 1000 (rpm)
